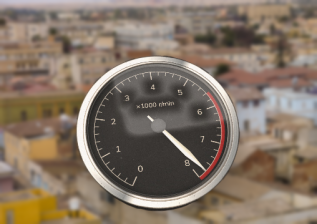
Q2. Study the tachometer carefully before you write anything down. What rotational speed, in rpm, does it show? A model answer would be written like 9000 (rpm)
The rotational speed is 7800 (rpm)
